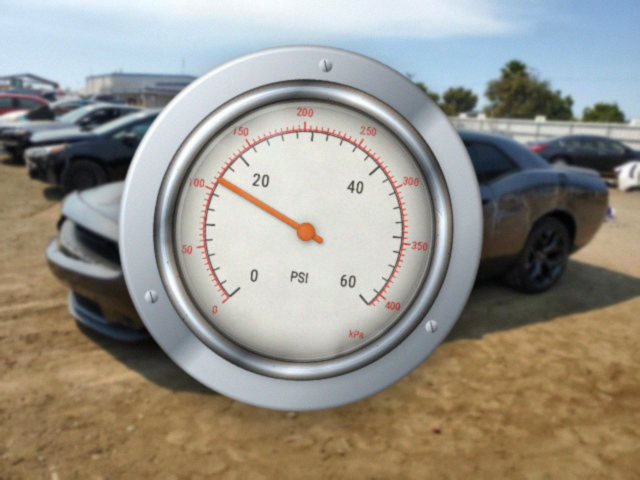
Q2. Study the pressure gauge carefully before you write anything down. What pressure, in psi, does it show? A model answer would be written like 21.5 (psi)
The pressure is 16 (psi)
